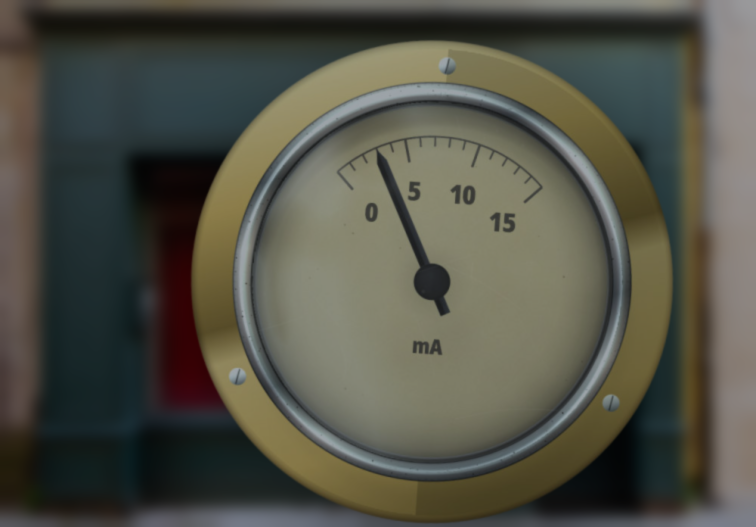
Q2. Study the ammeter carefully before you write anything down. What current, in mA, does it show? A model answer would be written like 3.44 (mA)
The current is 3 (mA)
